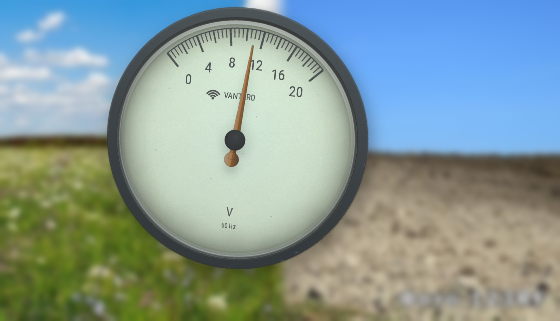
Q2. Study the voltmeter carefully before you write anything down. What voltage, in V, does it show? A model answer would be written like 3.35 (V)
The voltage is 11 (V)
